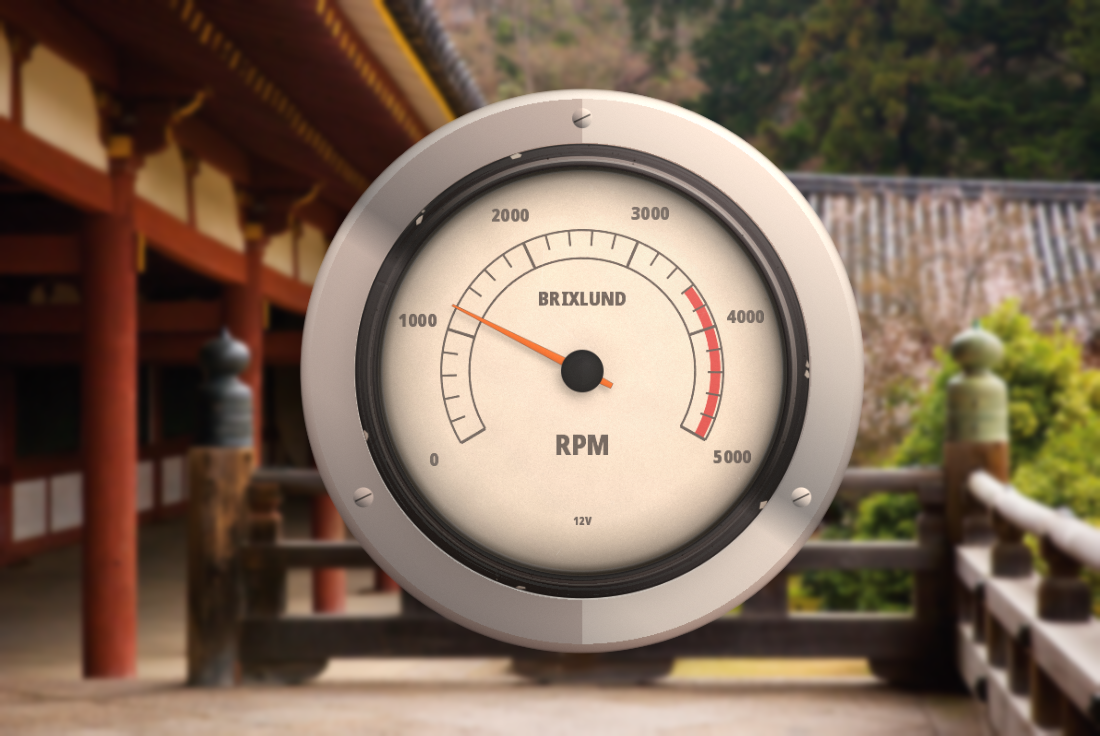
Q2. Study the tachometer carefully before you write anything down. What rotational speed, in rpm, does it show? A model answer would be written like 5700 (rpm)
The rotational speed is 1200 (rpm)
